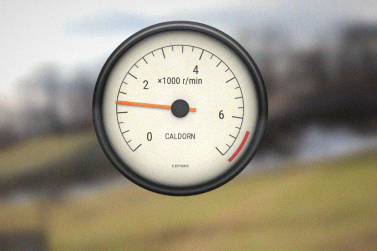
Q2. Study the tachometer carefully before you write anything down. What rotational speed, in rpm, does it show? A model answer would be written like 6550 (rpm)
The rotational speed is 1250 (rpm)
